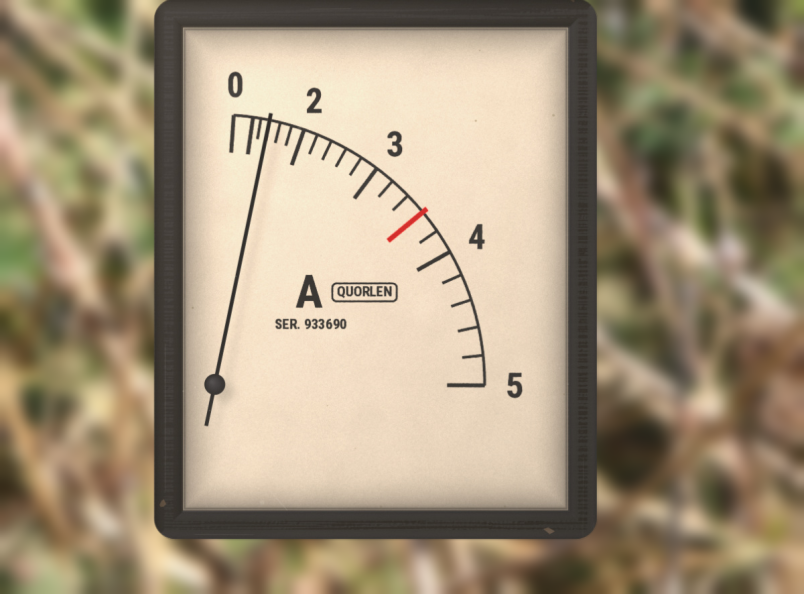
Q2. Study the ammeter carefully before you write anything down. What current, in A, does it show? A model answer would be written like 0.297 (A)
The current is 1.4 (A)
